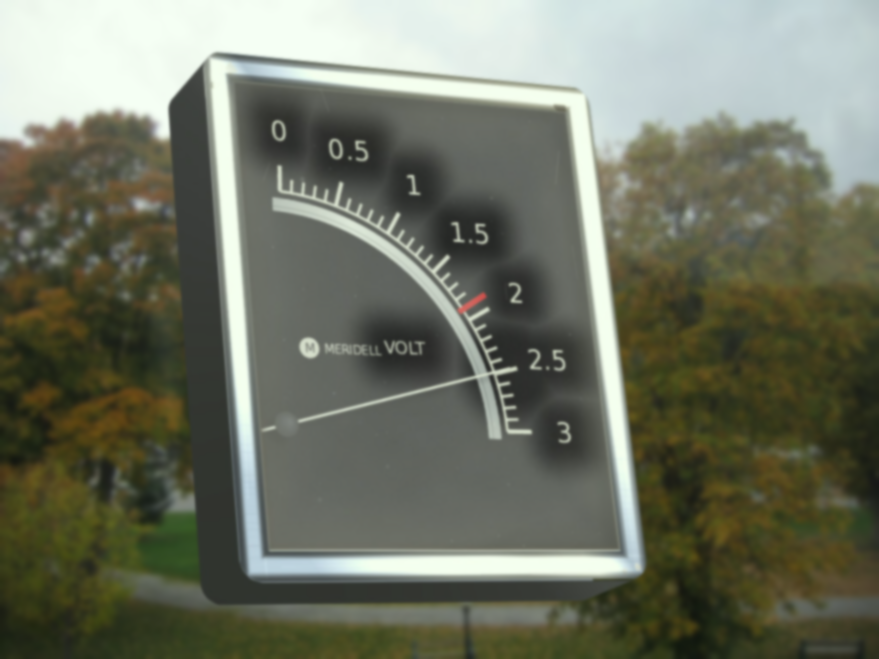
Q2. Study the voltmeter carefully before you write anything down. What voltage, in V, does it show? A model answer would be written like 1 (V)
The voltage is 2.5 (V)
